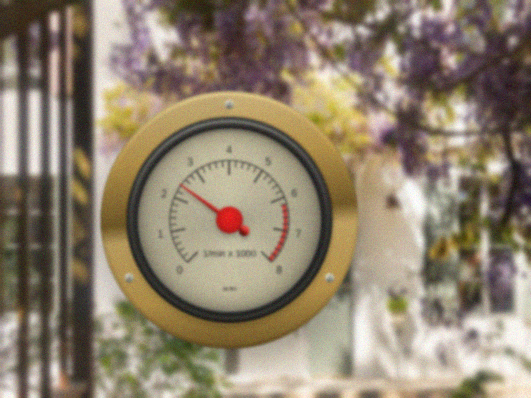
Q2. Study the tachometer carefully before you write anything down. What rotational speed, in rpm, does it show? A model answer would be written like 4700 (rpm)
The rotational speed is 2400 (rpm)
